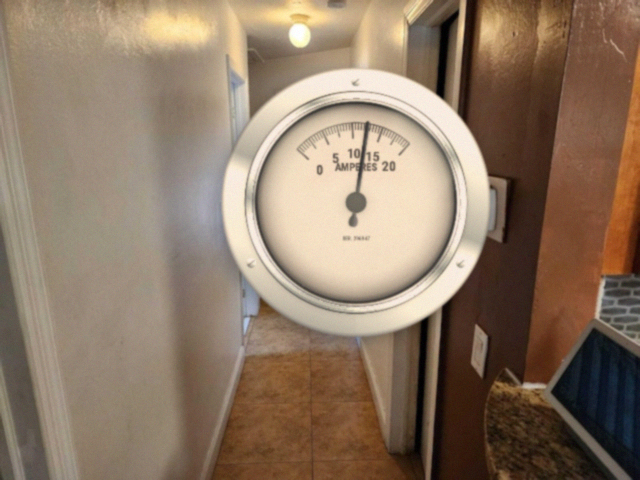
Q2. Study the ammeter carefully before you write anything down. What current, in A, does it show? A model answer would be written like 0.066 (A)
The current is 12.5 (A)
